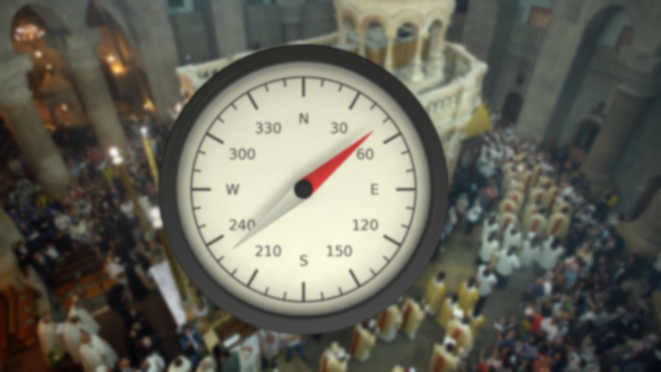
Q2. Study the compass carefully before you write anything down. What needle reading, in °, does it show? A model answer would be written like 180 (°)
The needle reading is 50 (°)
